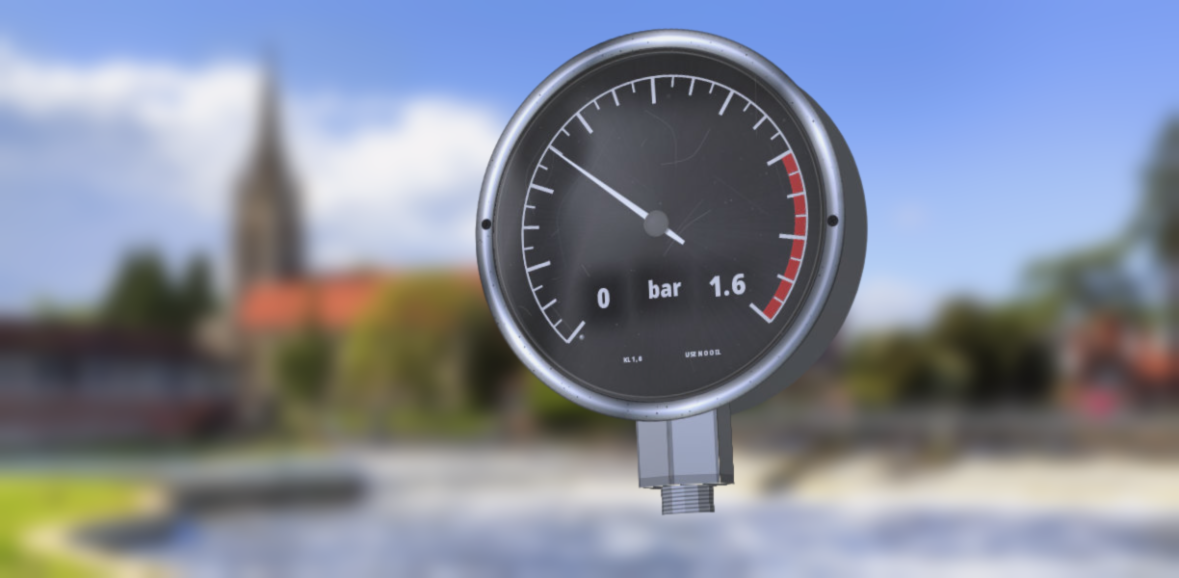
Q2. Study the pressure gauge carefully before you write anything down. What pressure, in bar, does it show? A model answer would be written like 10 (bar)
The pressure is 0.5 (bar)
